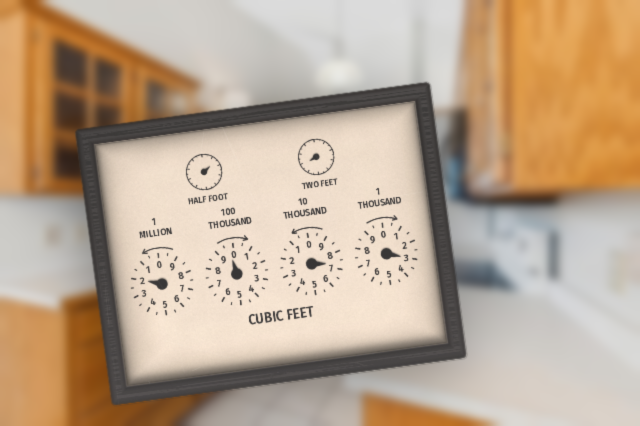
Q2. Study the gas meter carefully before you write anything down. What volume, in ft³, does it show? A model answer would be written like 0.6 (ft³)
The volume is 197300 (ft³)
